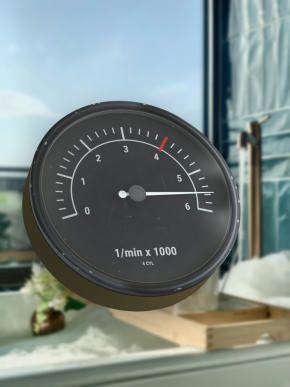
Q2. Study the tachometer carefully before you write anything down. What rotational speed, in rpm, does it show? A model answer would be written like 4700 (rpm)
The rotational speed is 5600 (rpm)
